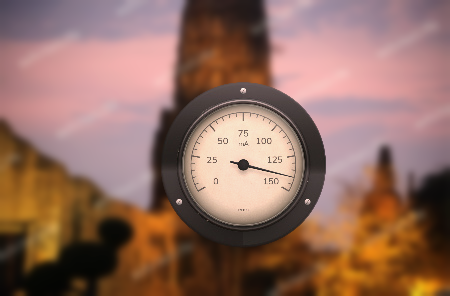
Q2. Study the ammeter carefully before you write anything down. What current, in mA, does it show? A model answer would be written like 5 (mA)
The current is 140 (mA)
